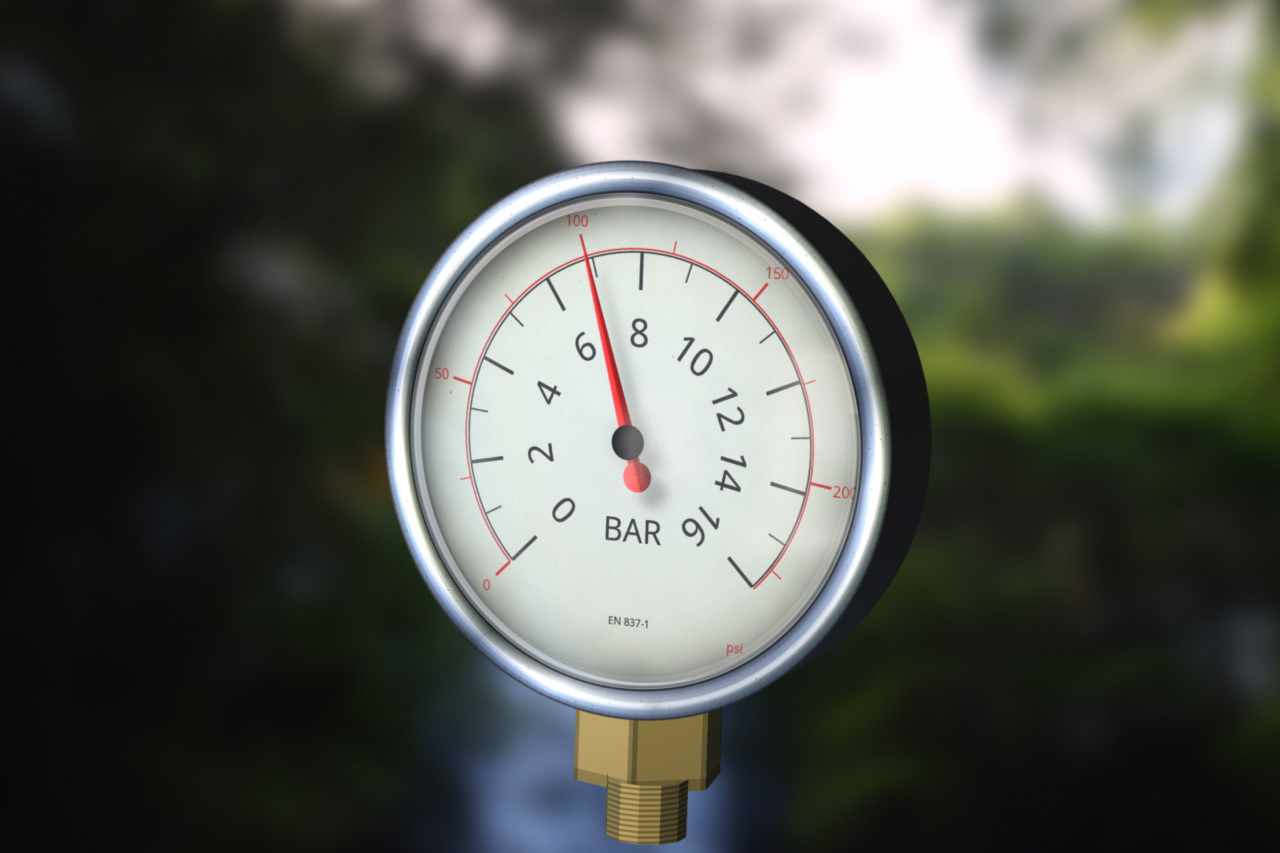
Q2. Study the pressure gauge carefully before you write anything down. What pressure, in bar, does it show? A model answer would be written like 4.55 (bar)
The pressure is 7 (bar)
